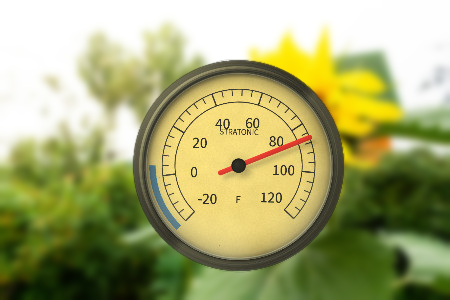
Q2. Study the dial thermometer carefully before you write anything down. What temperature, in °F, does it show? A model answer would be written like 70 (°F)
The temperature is 86 (°F)
